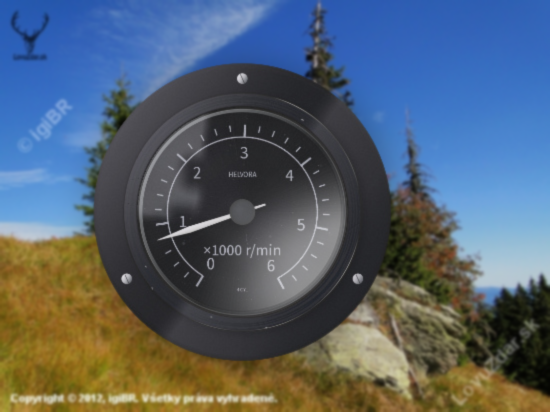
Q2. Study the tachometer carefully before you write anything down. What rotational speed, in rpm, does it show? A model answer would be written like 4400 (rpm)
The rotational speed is 800 (rpm)
